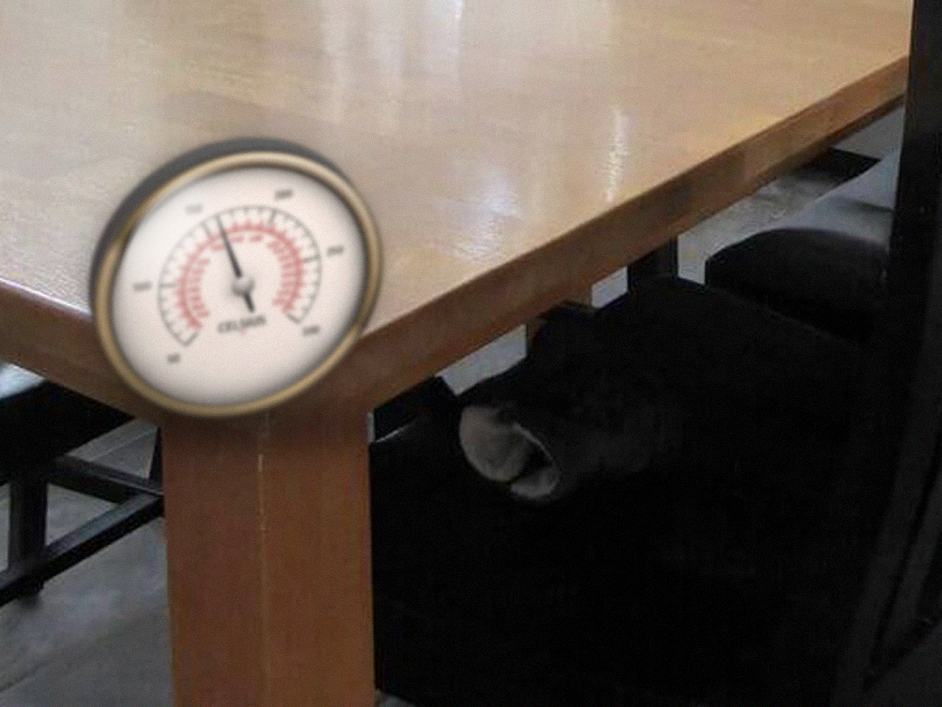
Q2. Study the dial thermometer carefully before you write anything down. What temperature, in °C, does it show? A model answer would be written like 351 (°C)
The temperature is 160 (°C)
